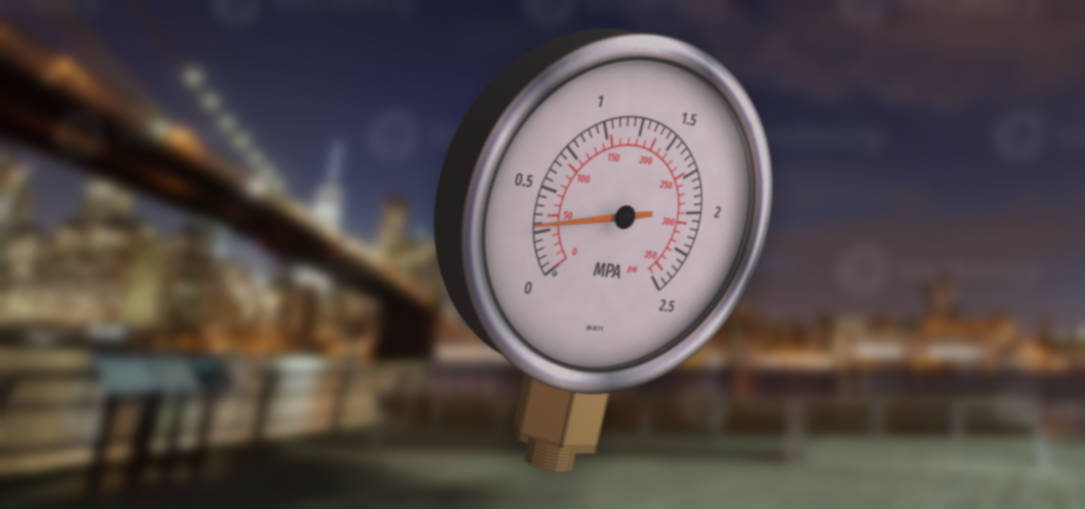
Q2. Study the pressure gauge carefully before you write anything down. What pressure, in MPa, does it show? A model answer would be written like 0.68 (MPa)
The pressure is 0.3 (MPa)
